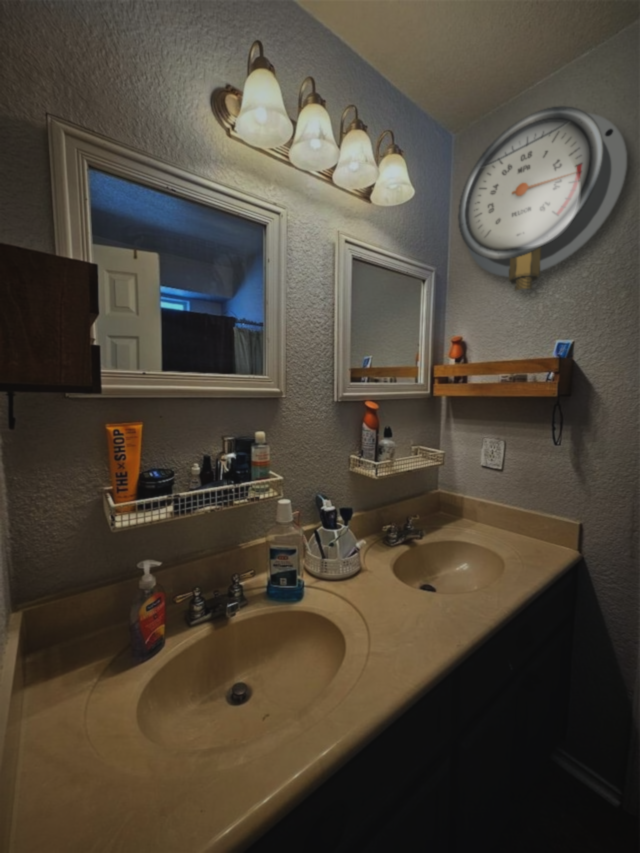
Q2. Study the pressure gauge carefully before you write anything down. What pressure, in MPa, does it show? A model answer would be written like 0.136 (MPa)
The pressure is 1.35 (MPa)
